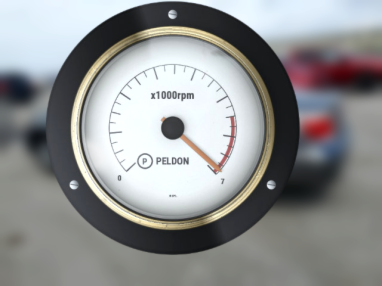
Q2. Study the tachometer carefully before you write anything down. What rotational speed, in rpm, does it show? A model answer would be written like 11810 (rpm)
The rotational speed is 6875 (rpm)
